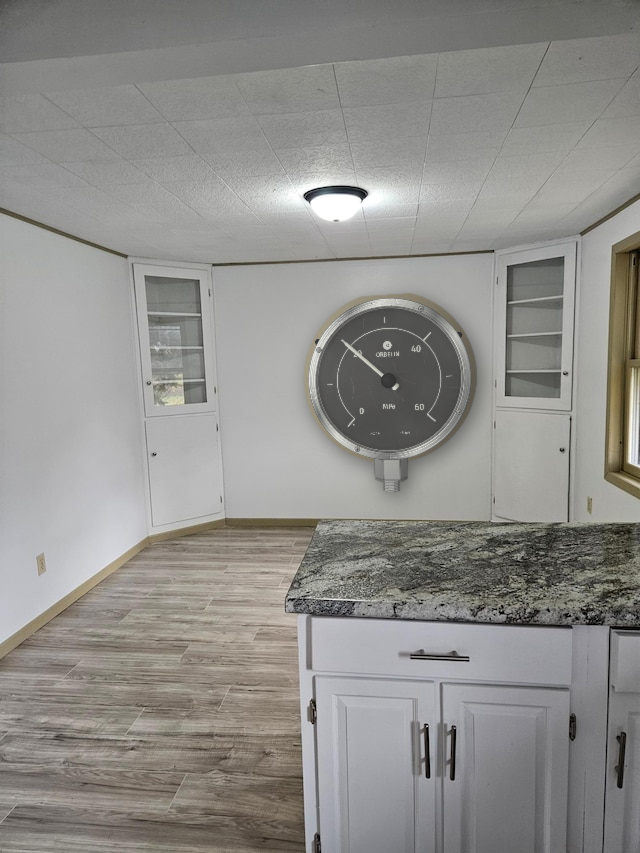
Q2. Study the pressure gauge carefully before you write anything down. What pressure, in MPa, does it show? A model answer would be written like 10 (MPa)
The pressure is 20 (MPa)
